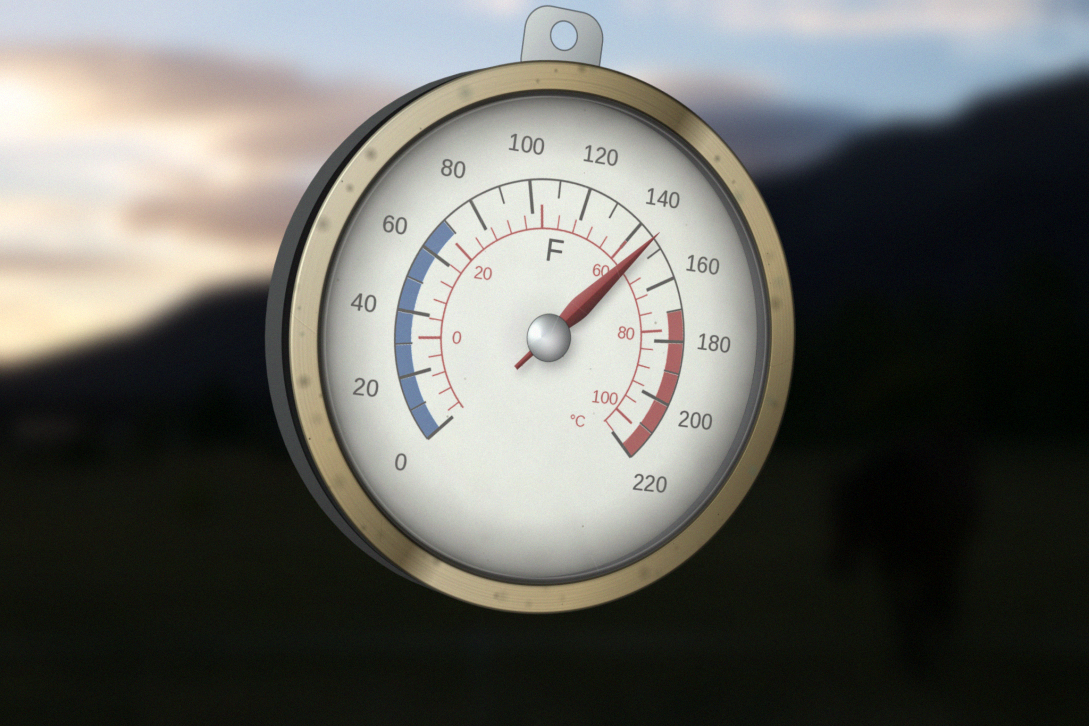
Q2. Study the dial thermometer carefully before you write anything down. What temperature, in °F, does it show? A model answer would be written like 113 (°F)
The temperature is 145 (°F)
